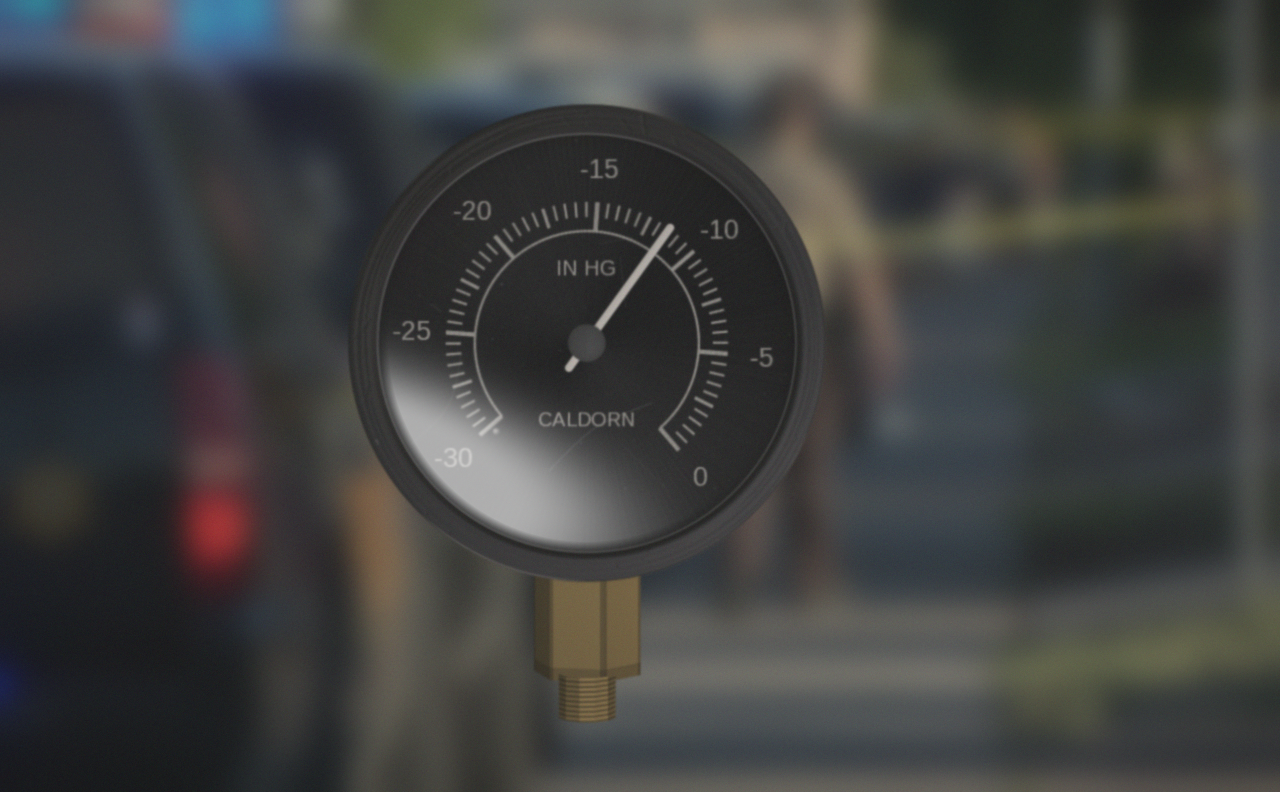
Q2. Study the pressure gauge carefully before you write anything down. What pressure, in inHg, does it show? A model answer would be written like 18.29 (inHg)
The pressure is -11.5 (inHg)
